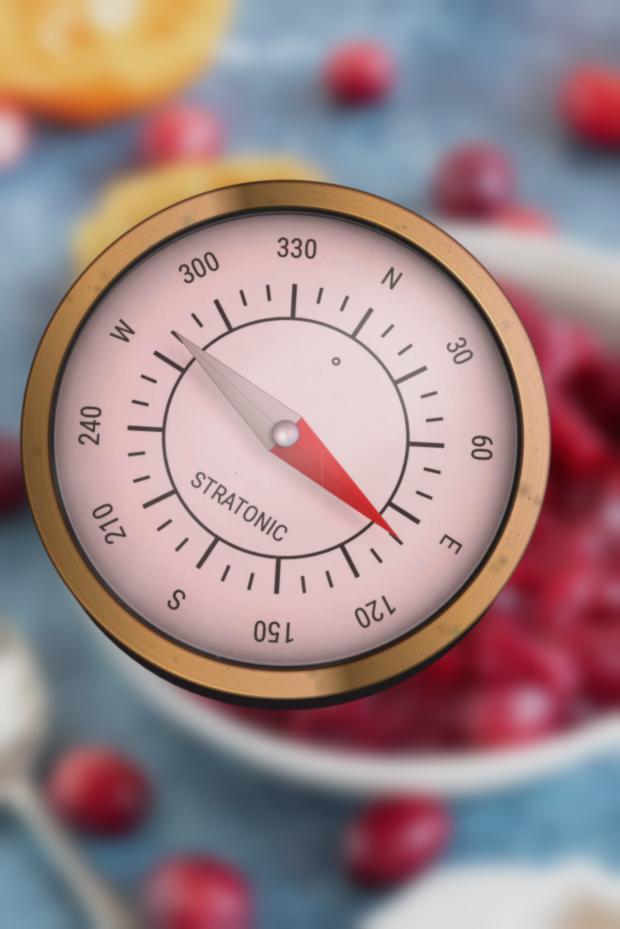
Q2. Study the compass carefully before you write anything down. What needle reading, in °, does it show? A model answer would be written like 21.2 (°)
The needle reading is 100 (°)
